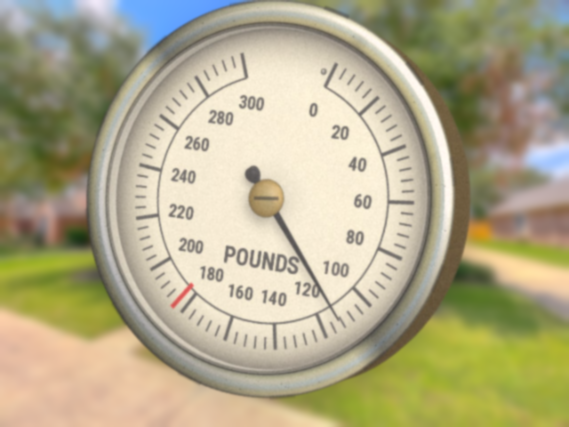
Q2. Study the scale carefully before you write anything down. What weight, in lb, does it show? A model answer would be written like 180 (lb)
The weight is 112 (lb)
